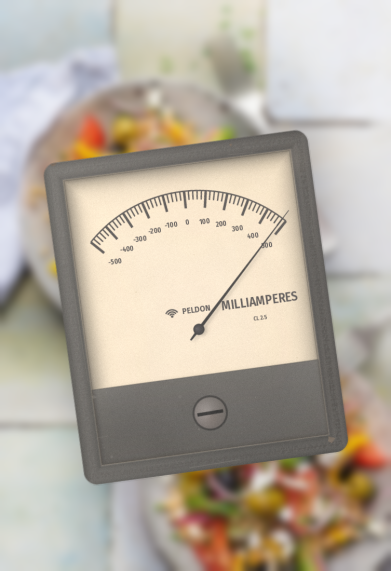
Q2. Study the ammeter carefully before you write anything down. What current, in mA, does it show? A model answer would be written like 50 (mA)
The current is 480 (mA)
